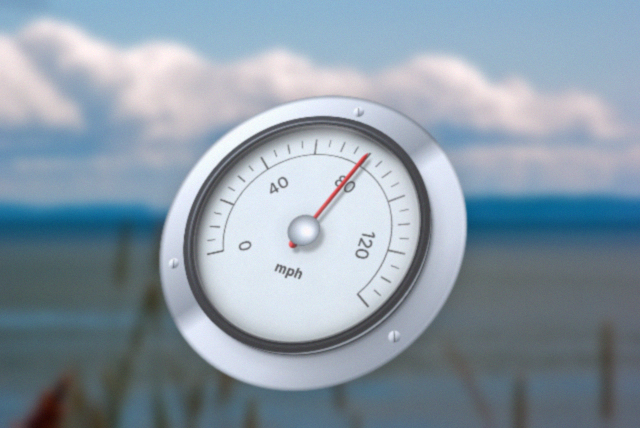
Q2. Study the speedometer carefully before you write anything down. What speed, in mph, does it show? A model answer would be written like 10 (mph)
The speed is 80 (mph)
